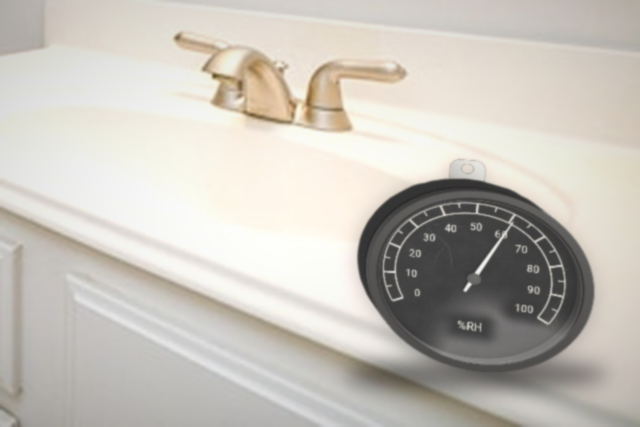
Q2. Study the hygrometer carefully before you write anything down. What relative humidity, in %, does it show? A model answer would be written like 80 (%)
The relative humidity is 60 (%)
